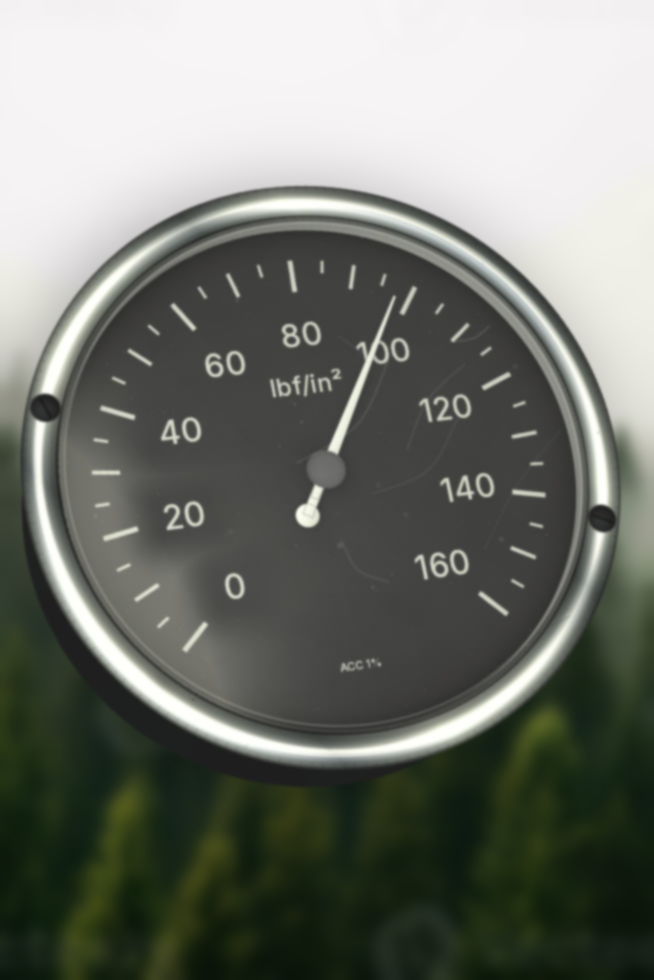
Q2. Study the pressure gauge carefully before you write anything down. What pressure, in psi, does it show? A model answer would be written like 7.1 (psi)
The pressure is 97.5 (psi)
